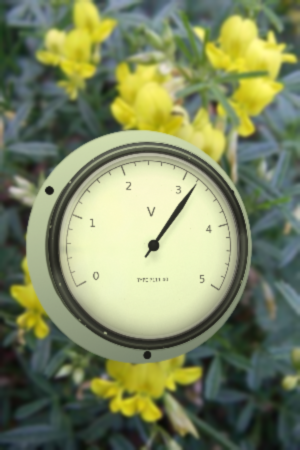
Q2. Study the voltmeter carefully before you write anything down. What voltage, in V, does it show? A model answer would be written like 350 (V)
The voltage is 3.2 (V)
